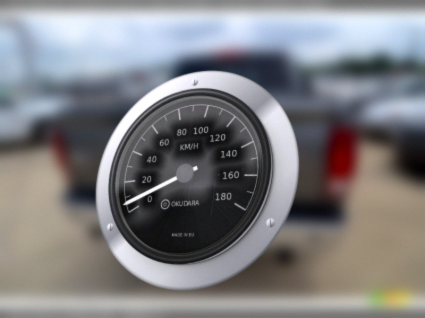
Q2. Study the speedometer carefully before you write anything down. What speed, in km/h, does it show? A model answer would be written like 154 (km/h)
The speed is 5 (km/h)
